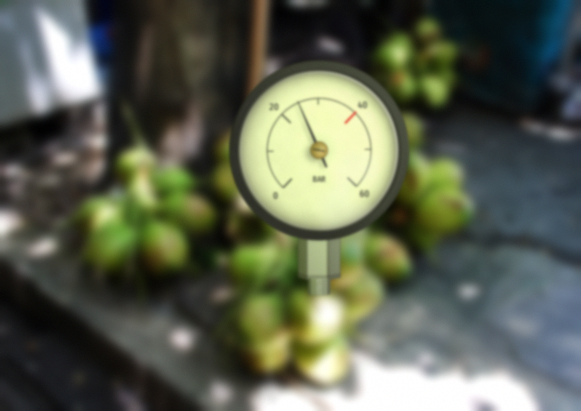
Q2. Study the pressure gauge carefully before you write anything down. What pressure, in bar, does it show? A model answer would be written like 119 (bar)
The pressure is 25 (bar)
